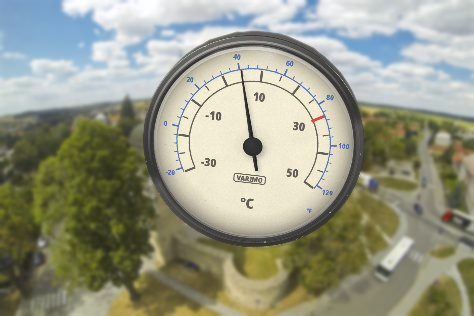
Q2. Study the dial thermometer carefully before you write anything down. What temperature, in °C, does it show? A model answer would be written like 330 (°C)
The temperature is 5 (°C)
